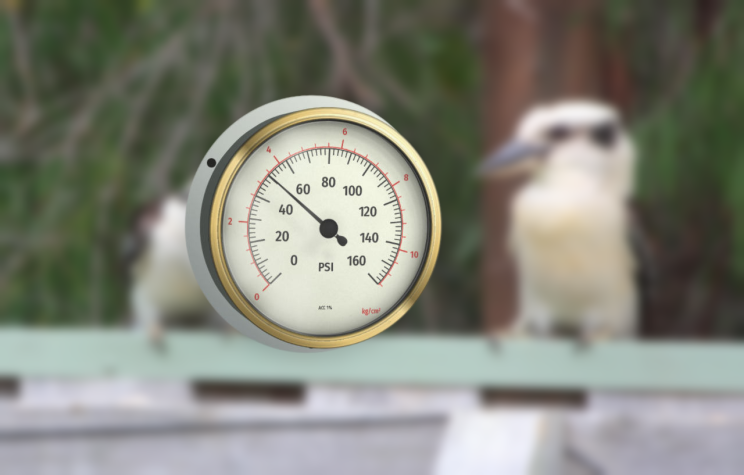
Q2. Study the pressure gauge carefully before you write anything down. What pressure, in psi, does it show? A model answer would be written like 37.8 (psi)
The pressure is 50 (psi)
